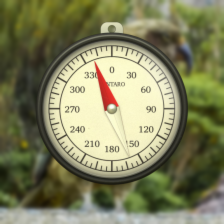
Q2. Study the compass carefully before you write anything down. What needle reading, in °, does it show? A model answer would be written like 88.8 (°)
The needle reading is 340 (°)
